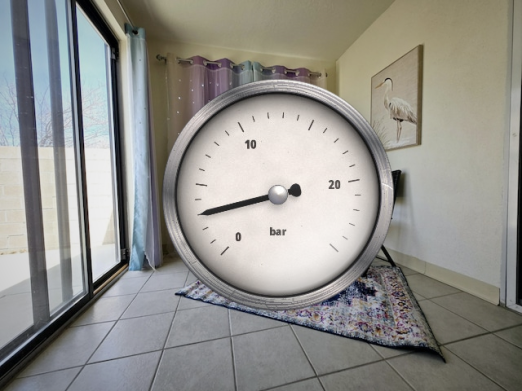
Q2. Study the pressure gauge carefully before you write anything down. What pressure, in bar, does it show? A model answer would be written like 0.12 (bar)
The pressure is 3 (bar)
